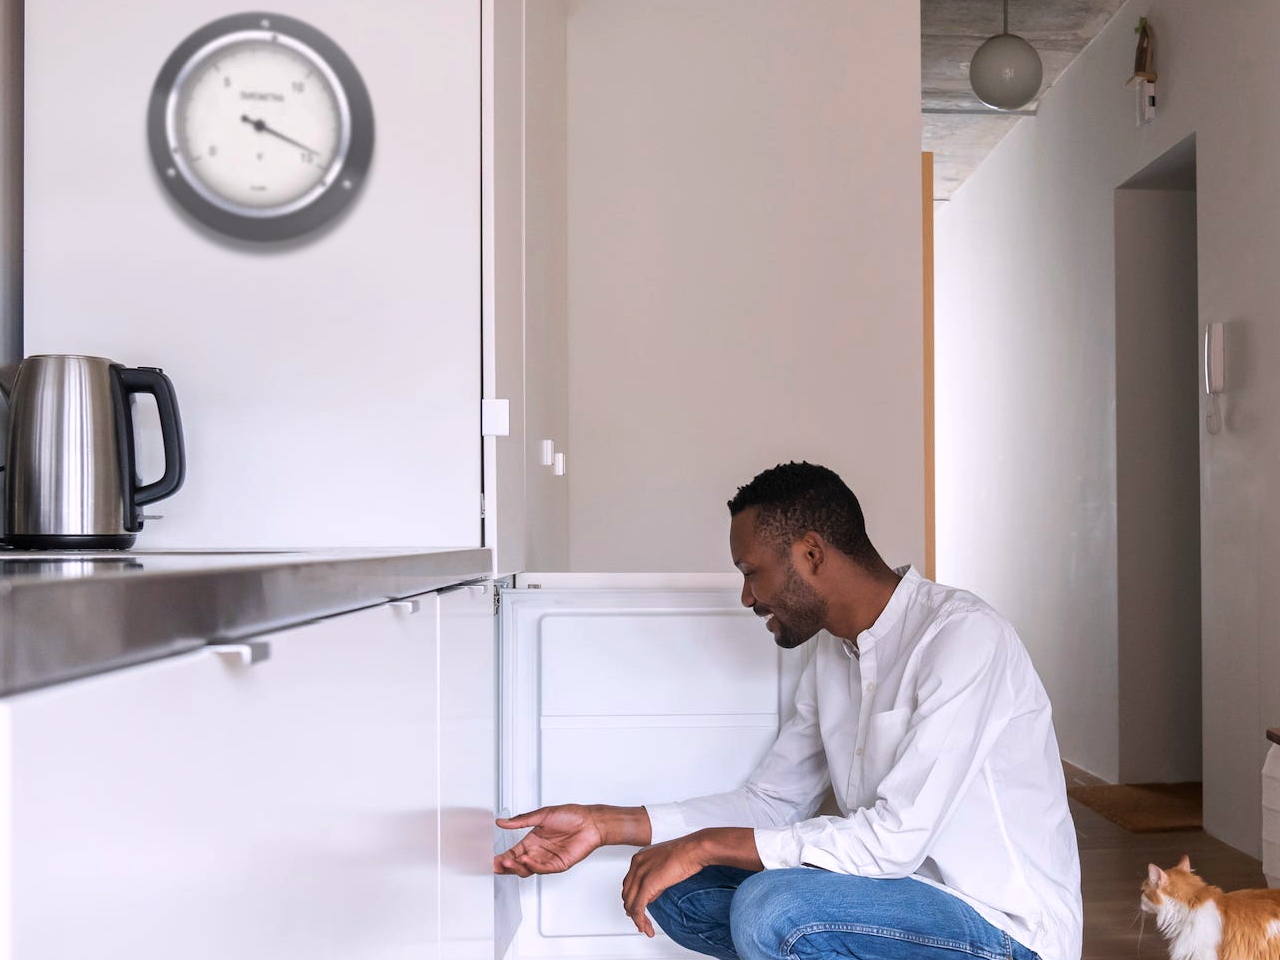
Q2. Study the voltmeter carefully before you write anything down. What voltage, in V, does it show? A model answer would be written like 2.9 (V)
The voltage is 14.5 (V)
